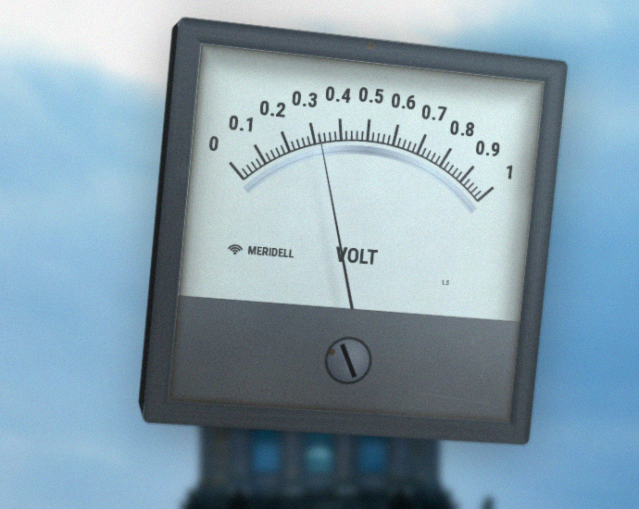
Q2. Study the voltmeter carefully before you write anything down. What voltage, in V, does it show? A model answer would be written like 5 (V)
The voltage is 0.32 (V)
